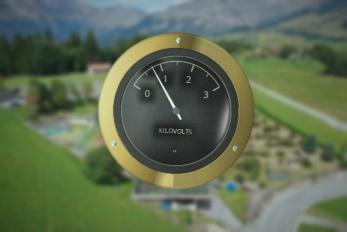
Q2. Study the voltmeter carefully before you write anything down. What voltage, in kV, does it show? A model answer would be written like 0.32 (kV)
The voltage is 0.75 (kV)
